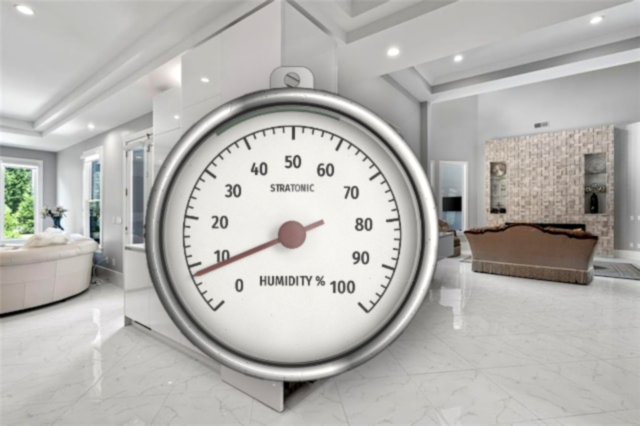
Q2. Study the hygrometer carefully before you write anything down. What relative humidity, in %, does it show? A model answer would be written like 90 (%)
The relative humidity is 8 (%)
